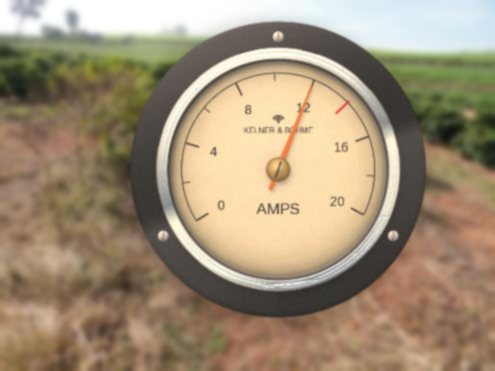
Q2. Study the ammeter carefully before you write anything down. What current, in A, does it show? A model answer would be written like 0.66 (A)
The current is 12 (A)
